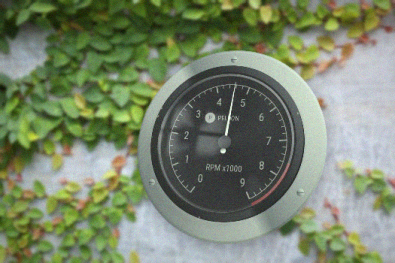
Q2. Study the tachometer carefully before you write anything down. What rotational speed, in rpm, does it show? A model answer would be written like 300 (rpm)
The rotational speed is 4600 (rpm)
